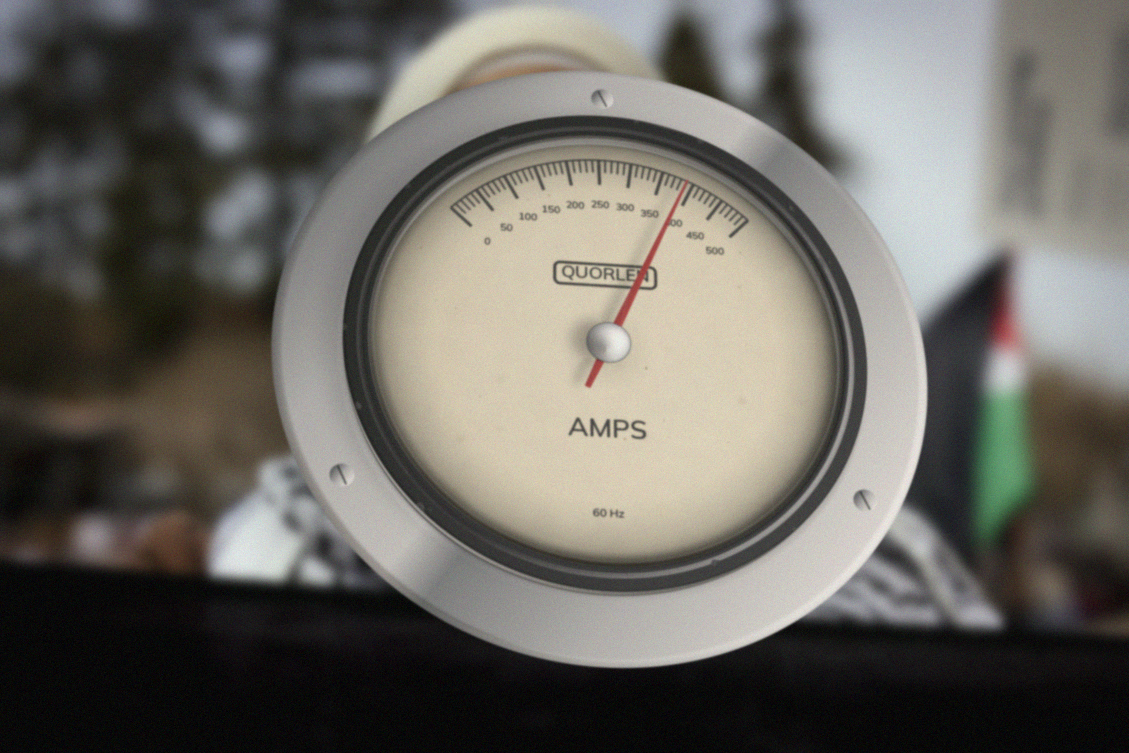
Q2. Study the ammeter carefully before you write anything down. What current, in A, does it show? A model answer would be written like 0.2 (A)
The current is 390 (A)
